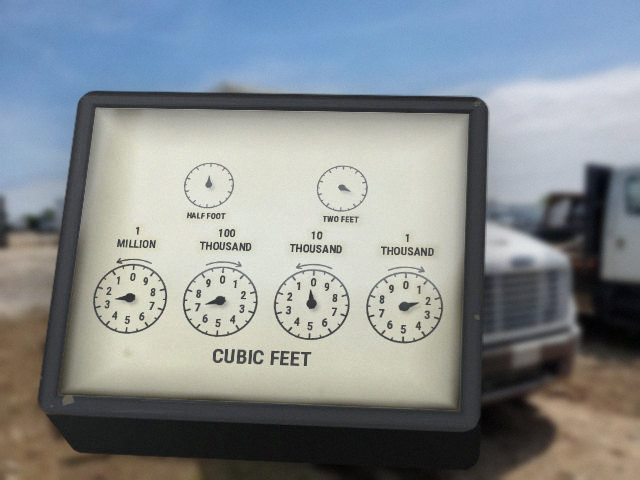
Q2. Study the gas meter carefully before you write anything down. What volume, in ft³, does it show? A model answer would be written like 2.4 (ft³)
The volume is 270200 (ft³)
